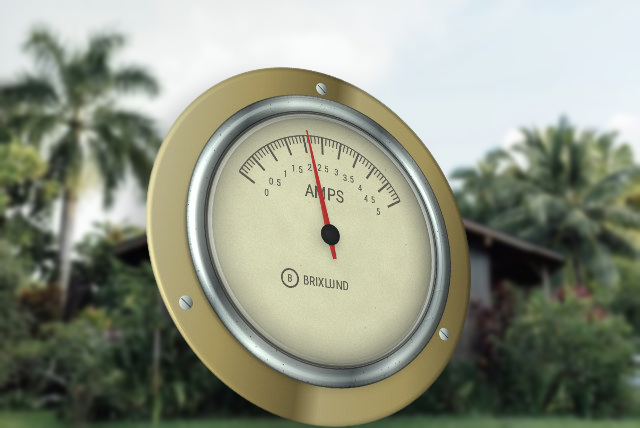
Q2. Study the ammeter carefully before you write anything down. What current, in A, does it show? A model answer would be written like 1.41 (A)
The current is 2 (A)
